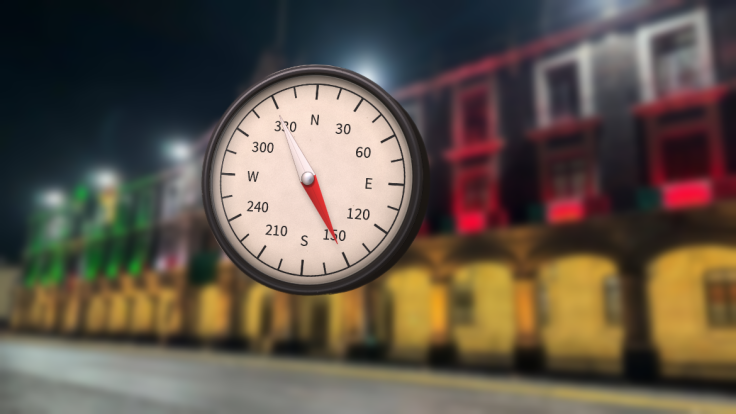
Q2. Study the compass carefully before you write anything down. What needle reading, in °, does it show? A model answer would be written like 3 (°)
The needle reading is 150 (°)
